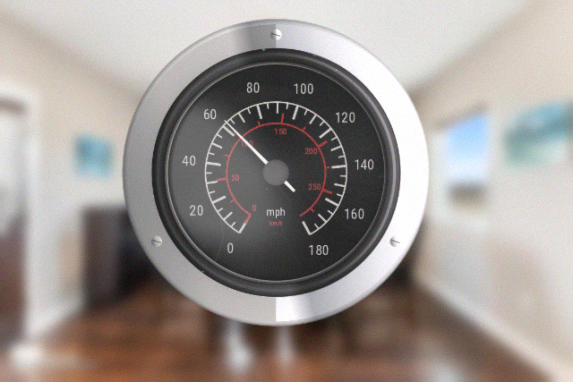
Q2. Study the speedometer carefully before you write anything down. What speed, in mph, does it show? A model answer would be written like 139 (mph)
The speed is 62.5 (mph)
